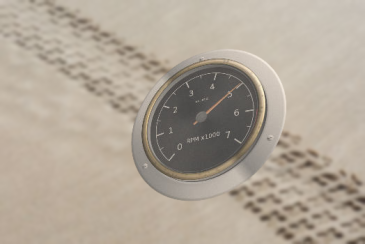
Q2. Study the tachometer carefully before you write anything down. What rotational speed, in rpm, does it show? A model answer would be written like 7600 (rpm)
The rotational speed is 5000 (rpm)
